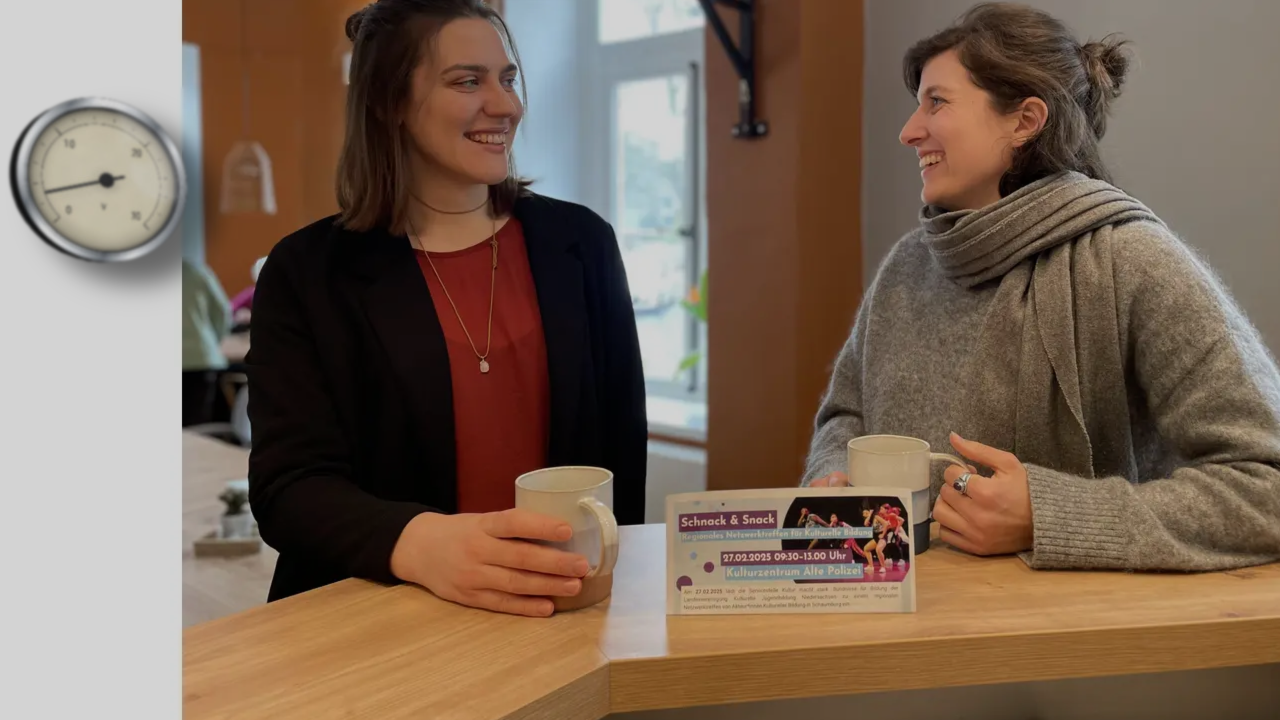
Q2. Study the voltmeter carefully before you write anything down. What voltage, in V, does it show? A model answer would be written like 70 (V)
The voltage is 3 (V)
